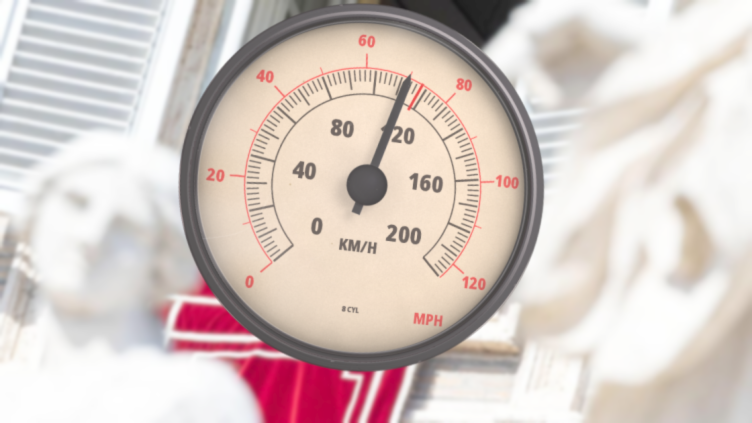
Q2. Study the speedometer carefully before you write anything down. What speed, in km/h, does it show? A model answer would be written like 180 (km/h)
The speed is 112 (km/h)
